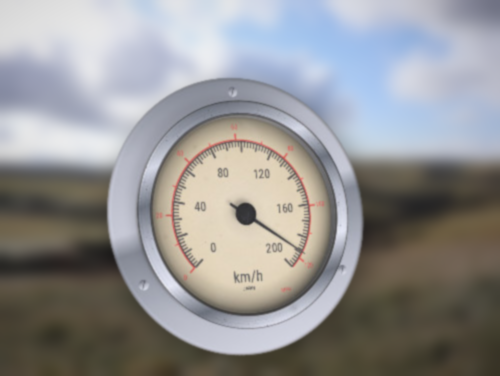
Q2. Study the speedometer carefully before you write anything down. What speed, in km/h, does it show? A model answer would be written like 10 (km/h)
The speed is 190 (km/h)
